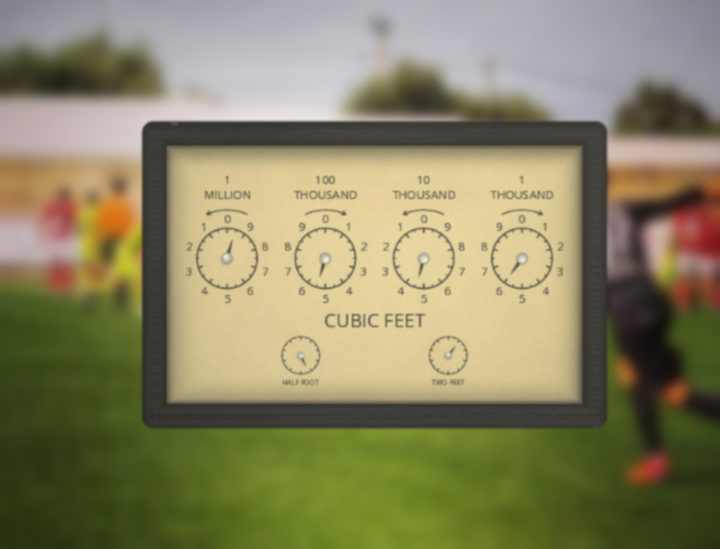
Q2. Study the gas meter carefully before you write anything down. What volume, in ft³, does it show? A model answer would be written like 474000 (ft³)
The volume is 954600 (ft³)
